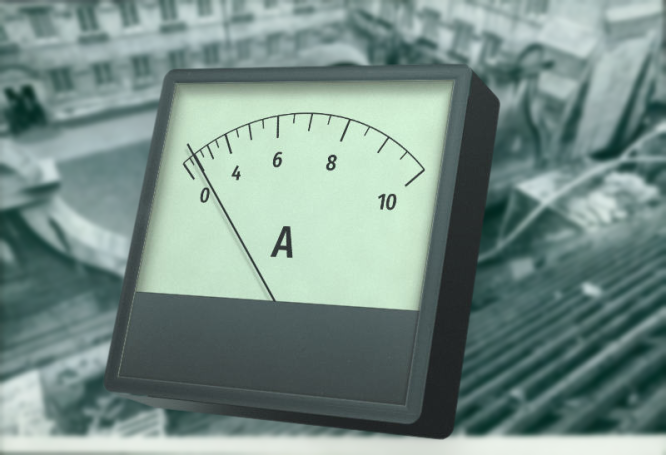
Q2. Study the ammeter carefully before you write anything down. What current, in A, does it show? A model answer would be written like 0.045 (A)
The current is 2 (A)
